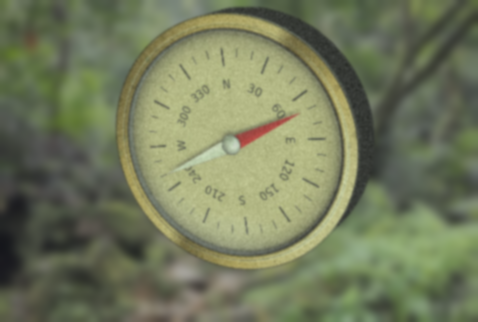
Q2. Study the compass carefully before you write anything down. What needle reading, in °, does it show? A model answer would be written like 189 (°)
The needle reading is 70 (°)
